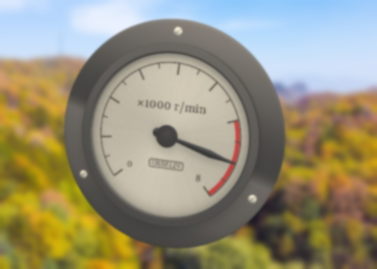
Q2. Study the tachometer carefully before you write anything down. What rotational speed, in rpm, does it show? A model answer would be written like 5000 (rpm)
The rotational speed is 7000 (rpm)
